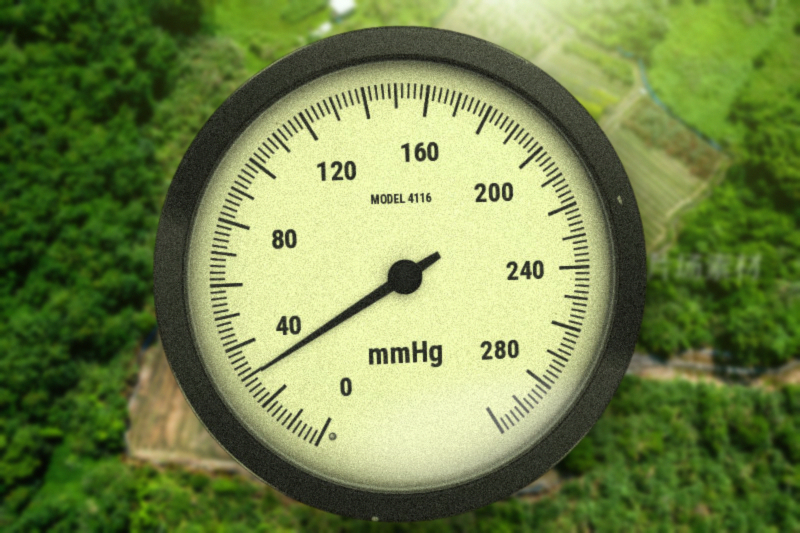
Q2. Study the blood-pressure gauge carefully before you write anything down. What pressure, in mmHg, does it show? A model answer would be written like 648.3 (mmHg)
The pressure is 30 (mmHg)
